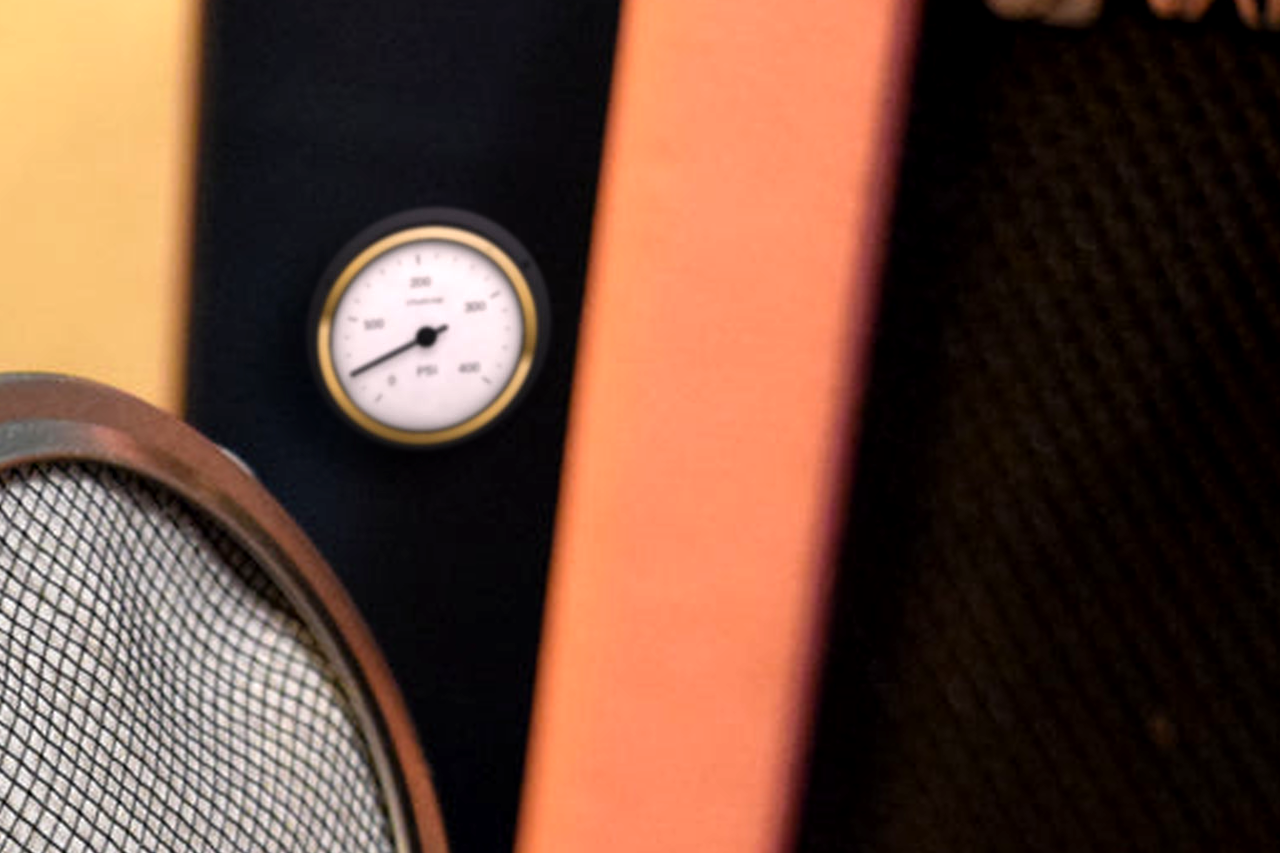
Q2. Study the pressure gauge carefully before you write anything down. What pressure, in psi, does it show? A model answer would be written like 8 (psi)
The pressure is 40 (psi)
